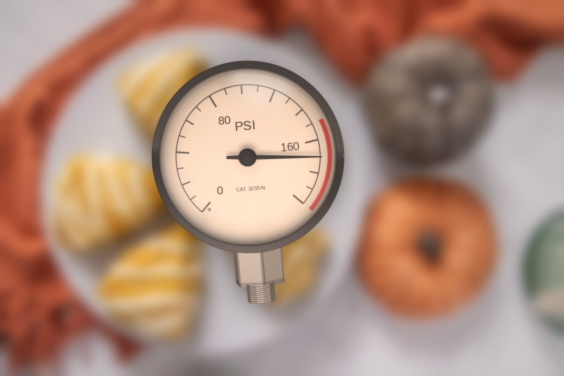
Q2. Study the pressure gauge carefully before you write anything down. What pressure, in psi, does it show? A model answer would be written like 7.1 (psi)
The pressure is 170 (psi)
